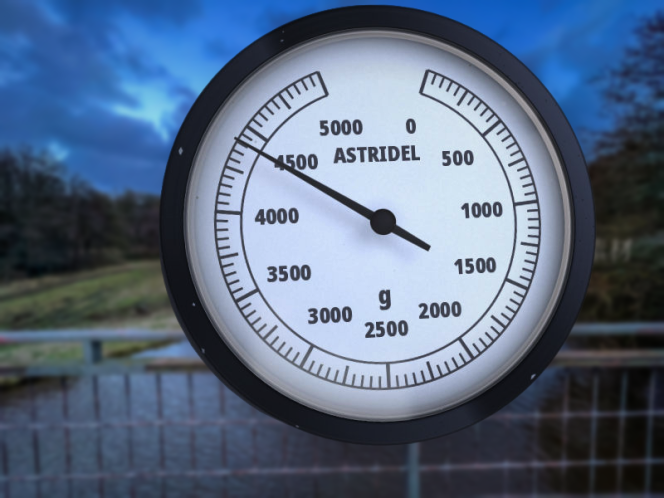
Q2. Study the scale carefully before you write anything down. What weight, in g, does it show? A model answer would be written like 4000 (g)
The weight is 4400 (g)
